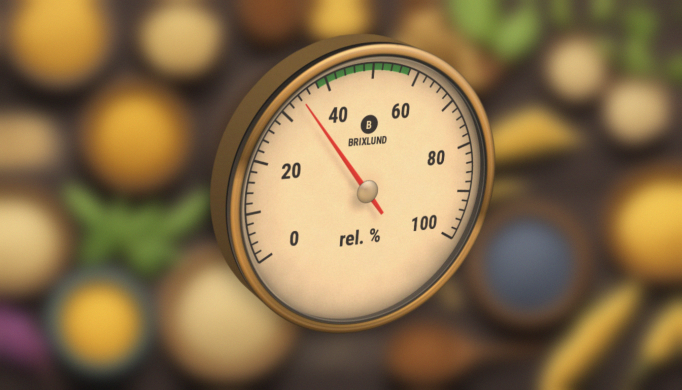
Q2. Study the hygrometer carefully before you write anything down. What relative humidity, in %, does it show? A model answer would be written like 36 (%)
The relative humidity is 34 (%)
